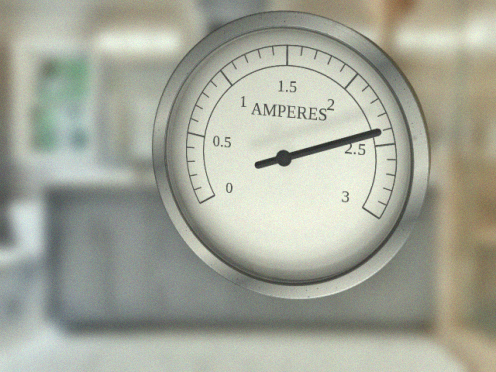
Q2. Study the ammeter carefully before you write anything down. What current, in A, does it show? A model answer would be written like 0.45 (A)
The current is 2.4 (A)
